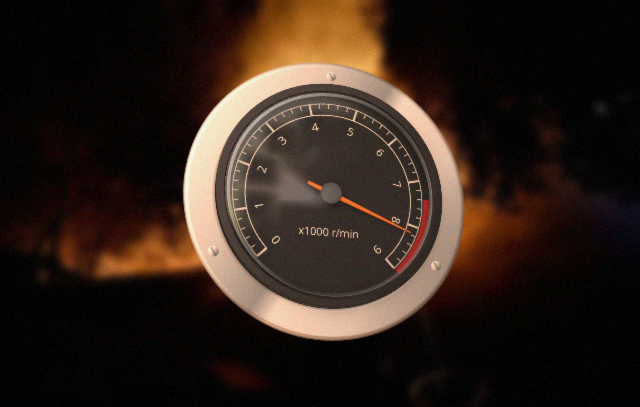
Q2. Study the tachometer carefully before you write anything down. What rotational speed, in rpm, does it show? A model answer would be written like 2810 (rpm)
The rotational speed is 8200 (rpm)
